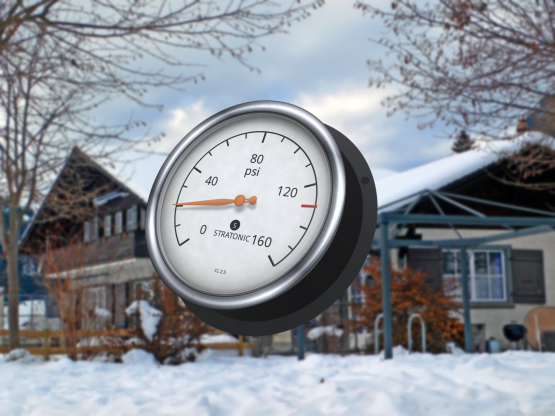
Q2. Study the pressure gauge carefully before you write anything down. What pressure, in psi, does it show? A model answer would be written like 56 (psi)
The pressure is 20 (psi)
